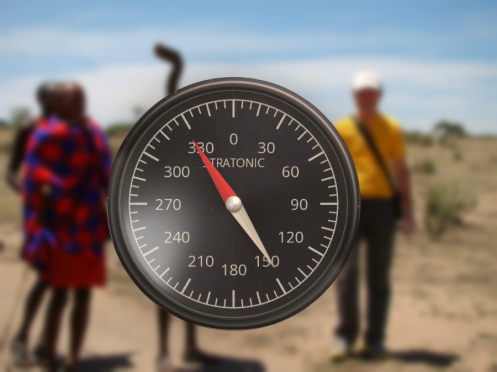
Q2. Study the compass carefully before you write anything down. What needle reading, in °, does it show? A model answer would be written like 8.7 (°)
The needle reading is 327.5 (°)
